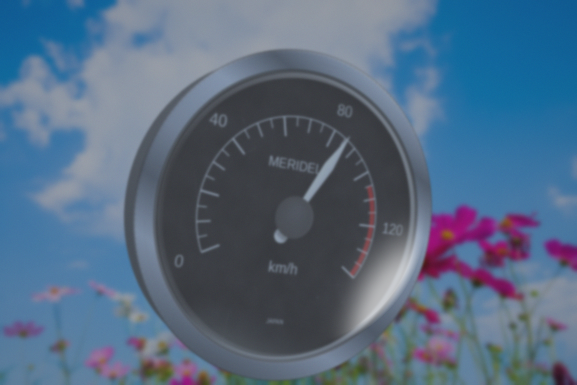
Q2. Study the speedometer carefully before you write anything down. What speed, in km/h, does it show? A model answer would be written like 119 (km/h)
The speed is 85 (km/h)
